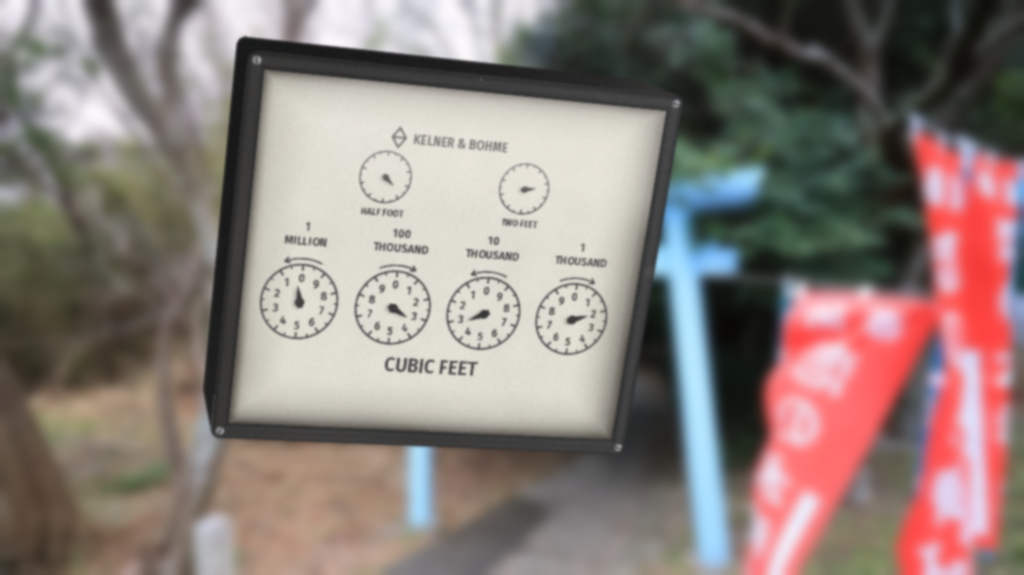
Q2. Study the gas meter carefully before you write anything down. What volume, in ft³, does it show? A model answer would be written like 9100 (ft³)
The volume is 33200 (ft³)
